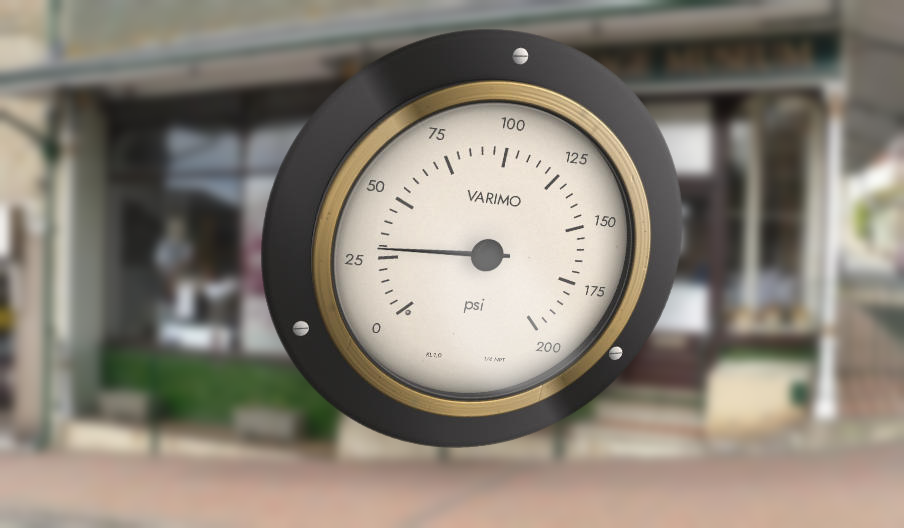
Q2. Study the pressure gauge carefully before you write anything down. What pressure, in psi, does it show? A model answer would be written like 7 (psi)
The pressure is 30 (psi)
